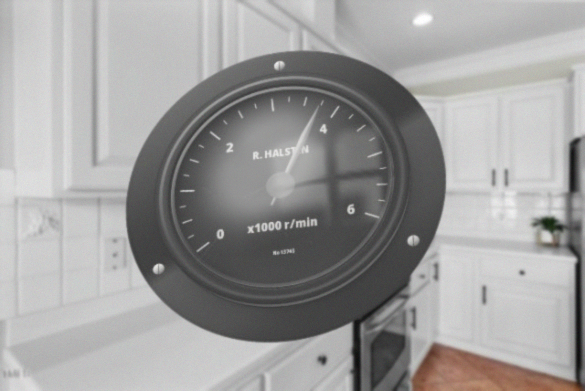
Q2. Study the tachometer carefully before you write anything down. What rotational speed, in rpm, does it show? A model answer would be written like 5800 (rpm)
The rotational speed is 3750 (rpm)
